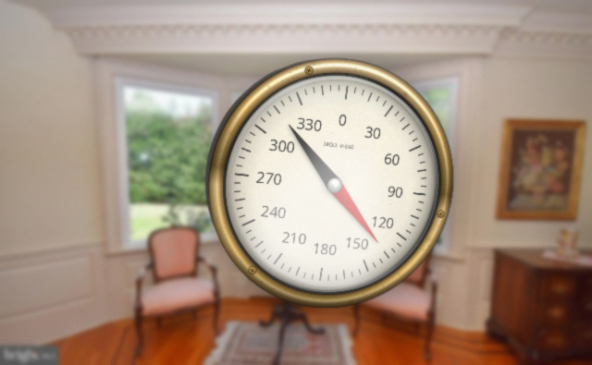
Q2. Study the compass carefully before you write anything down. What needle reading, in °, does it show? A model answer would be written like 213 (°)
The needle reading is 135 (°)
